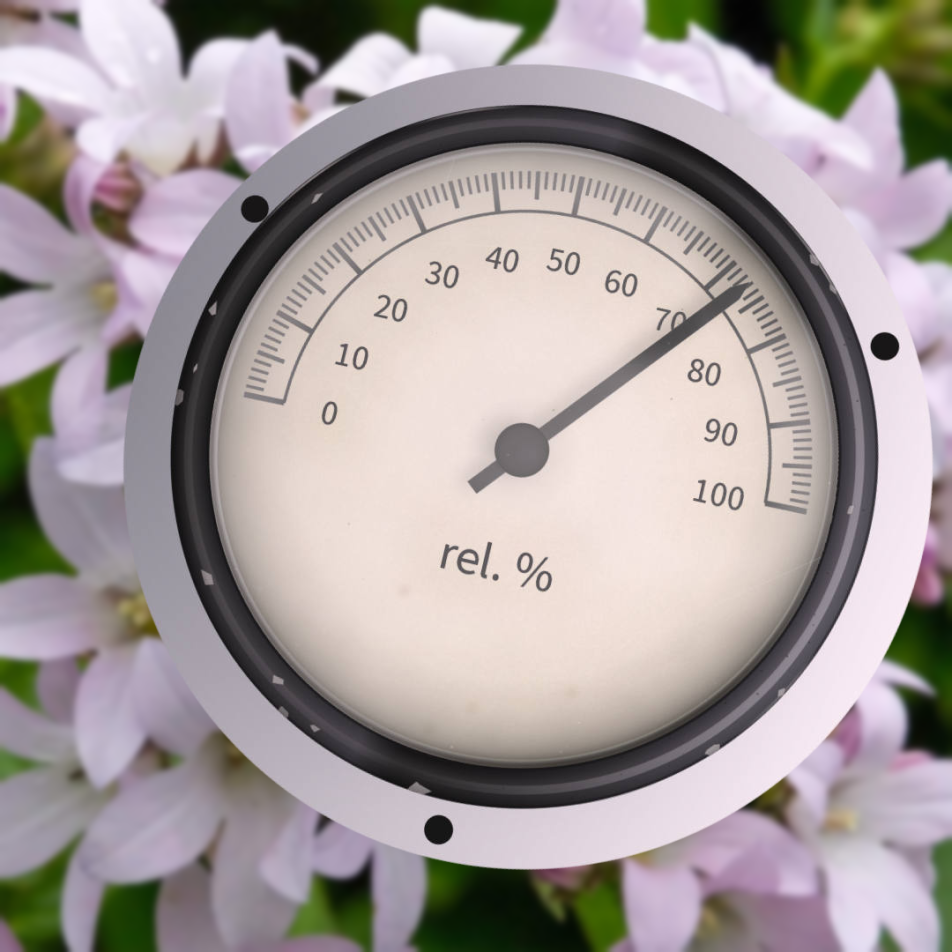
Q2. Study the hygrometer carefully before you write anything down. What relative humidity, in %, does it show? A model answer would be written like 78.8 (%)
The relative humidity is 73 (%)
